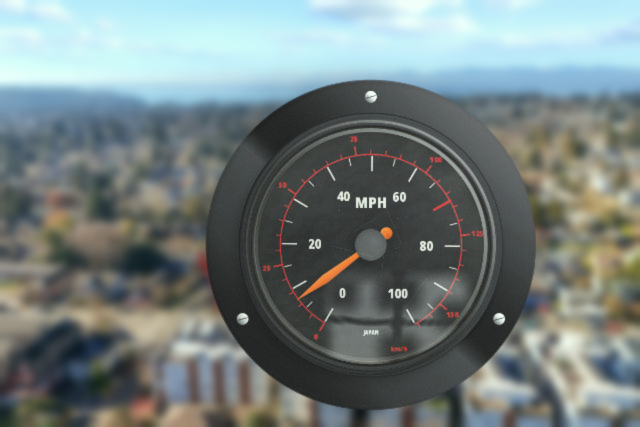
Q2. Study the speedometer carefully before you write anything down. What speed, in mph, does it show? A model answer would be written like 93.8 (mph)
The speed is 7.5 (mph)
